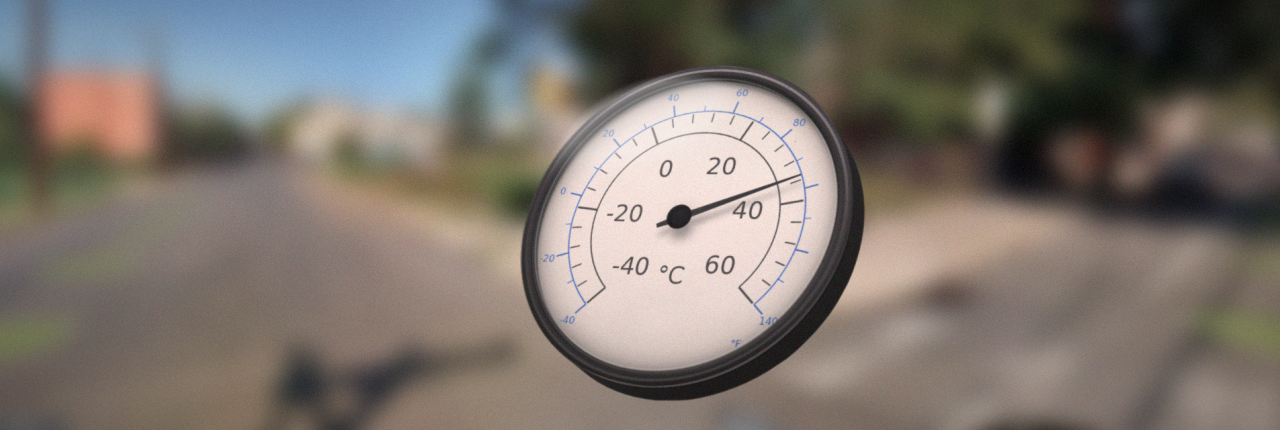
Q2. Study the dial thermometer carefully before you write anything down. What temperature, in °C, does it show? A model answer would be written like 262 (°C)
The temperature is 36 (°C)
